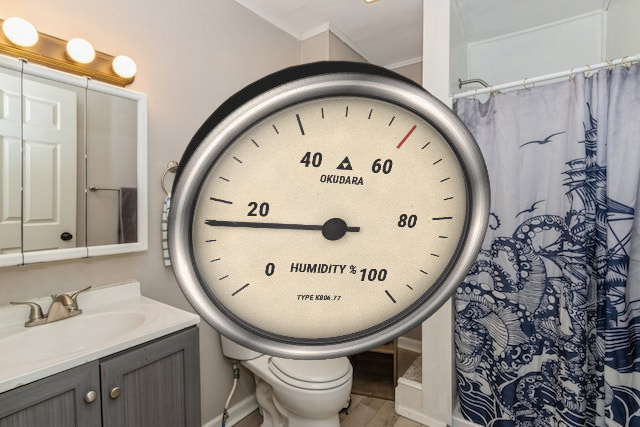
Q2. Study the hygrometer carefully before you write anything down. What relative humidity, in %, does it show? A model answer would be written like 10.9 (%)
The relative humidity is 16 (%)
